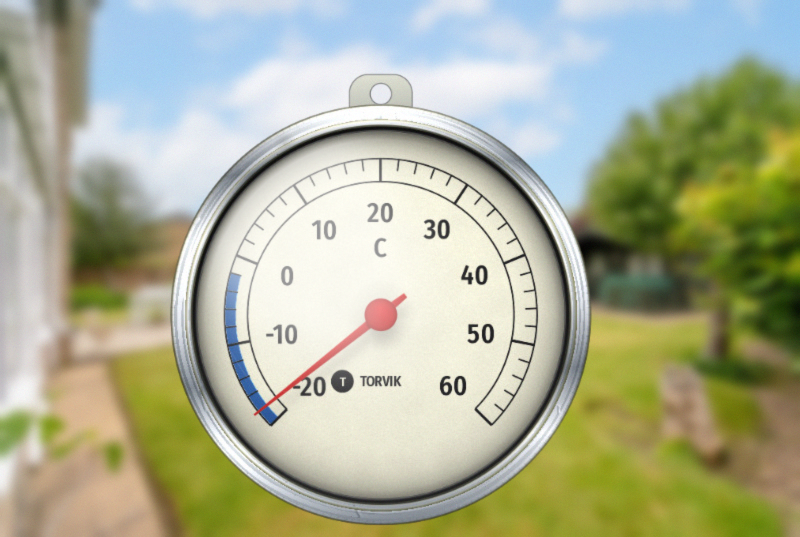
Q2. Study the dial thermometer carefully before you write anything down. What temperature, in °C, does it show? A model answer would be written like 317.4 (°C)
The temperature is -18 (°C)
